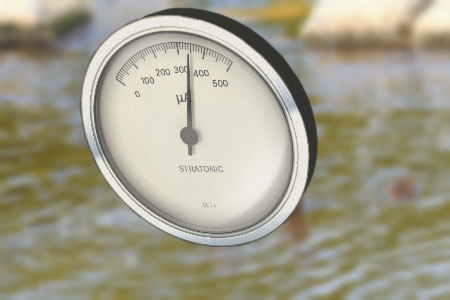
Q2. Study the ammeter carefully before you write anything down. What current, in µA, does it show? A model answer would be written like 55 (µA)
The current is 350 (µA)
